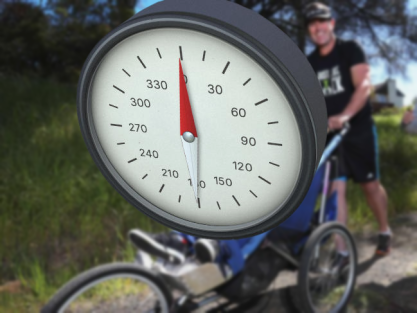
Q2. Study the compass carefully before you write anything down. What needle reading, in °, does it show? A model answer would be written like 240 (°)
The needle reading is 0 (°)
